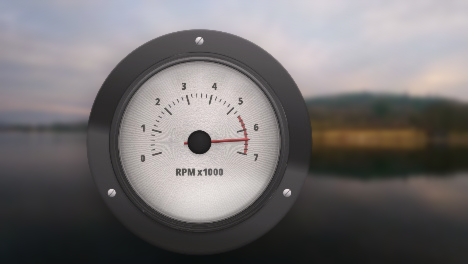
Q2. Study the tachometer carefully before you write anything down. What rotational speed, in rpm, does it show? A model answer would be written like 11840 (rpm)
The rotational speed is 6400 (rpm)
